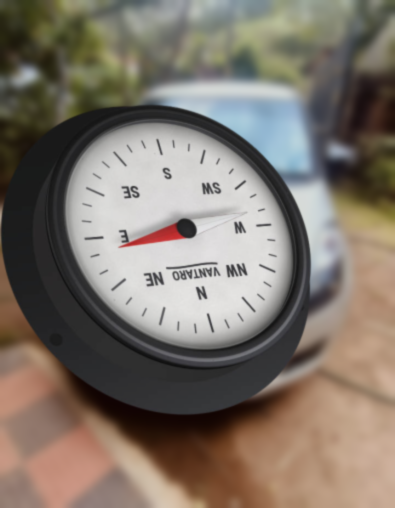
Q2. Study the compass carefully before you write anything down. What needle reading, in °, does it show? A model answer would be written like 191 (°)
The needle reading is 80 (°)
